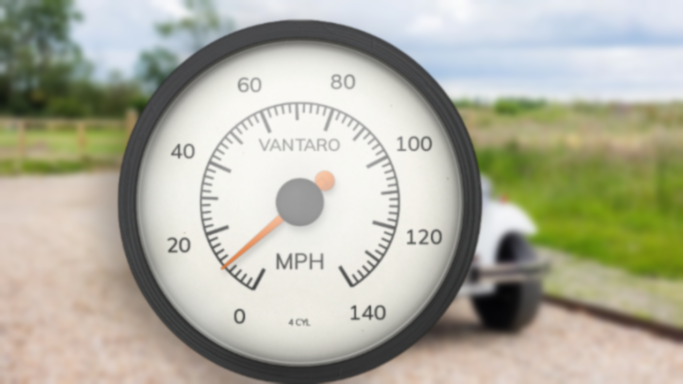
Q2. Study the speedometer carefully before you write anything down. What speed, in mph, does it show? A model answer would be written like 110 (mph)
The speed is 10 (mph)
